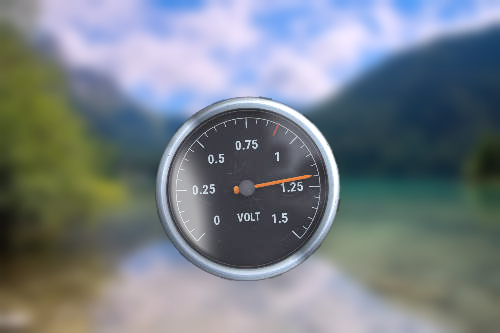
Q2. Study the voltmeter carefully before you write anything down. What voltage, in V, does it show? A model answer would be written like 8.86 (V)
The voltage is 1.2 (V)
